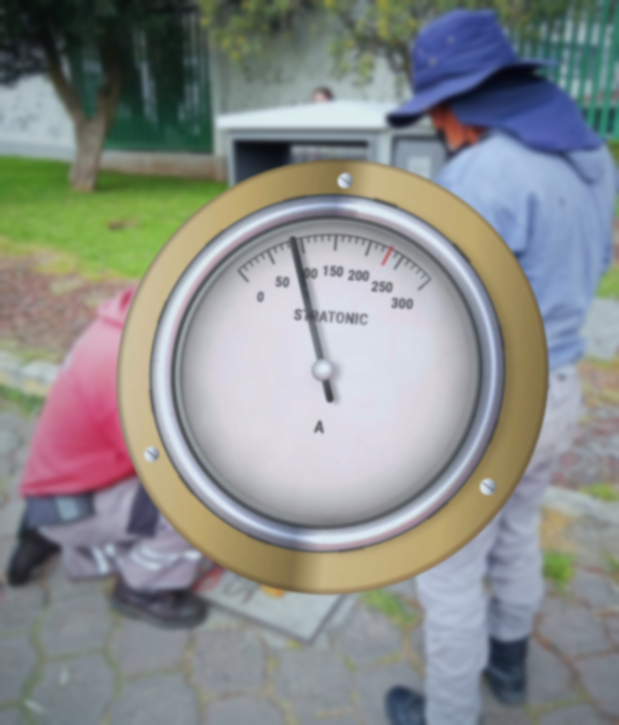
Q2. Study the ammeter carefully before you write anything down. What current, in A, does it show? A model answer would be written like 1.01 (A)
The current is 90 (A)
